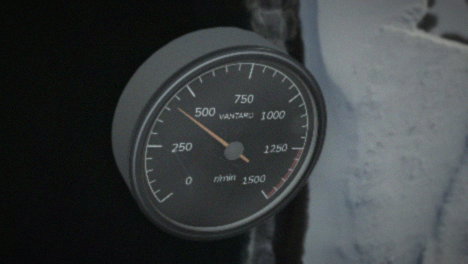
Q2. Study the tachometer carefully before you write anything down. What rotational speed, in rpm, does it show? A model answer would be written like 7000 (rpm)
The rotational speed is 425 (rpm)
